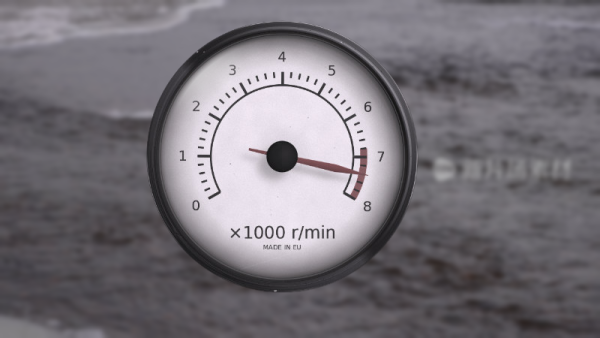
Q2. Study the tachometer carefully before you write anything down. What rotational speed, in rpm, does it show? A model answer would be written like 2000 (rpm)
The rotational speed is 7400 (rpm)
